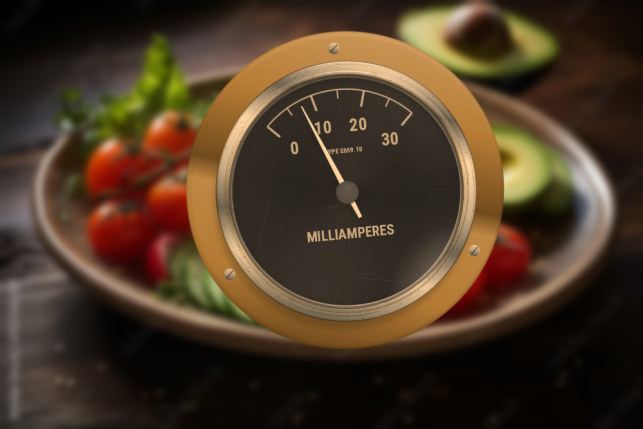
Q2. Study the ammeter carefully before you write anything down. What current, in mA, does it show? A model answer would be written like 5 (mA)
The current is 7.5 (mA)
